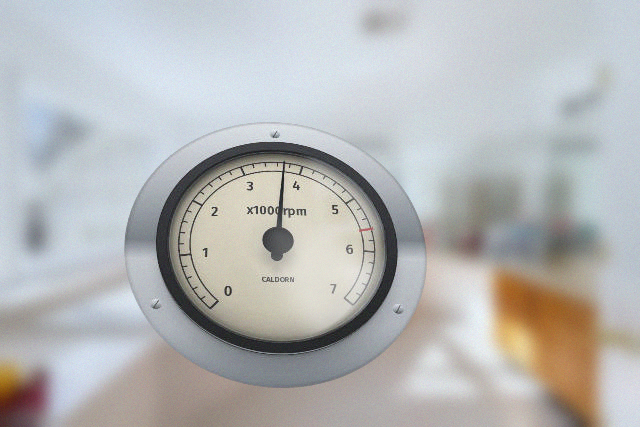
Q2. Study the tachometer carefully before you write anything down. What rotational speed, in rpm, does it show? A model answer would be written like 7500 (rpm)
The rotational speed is 3700 (rpm)
